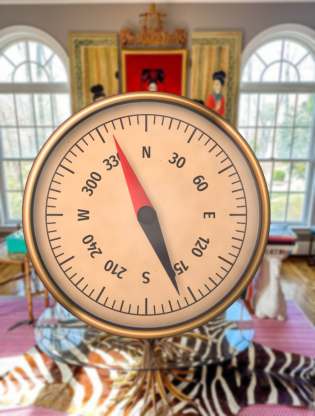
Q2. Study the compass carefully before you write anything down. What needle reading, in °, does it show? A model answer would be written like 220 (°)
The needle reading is 337.5 (°)
